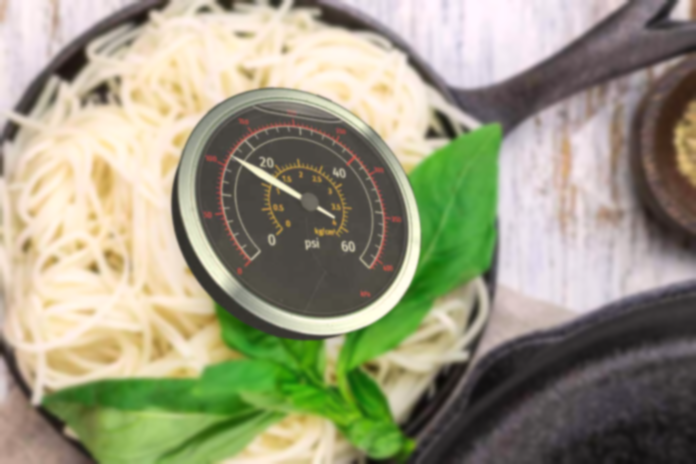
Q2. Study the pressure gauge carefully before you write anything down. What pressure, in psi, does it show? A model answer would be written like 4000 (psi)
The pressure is 16 (psi)
